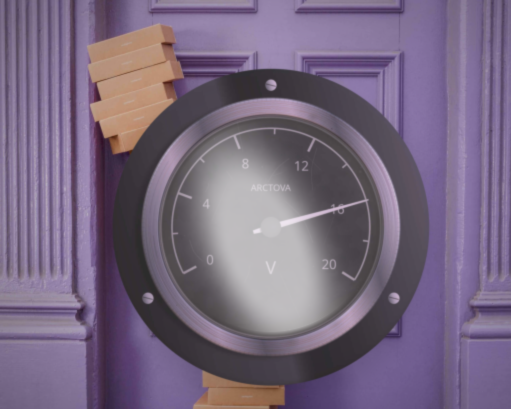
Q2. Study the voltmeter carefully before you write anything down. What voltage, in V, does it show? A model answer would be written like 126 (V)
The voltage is 16 (V)
